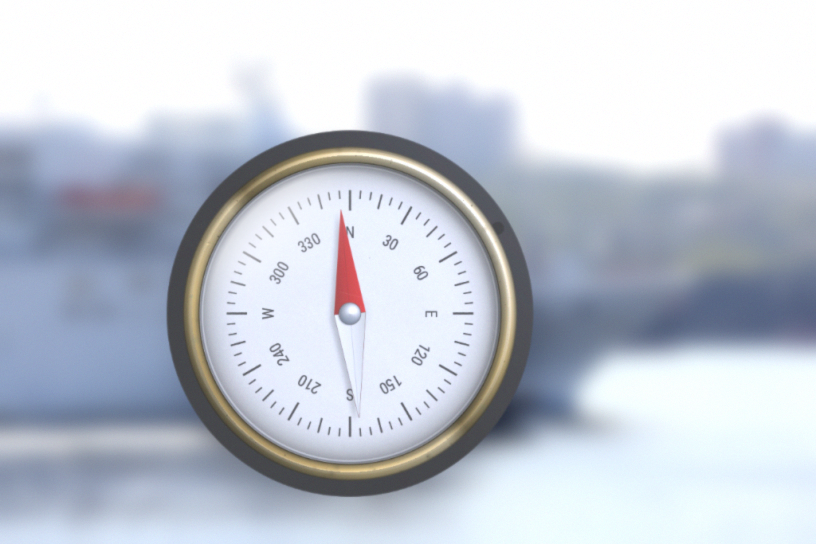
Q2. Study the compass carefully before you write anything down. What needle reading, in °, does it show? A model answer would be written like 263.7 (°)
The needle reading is 355 (°)
